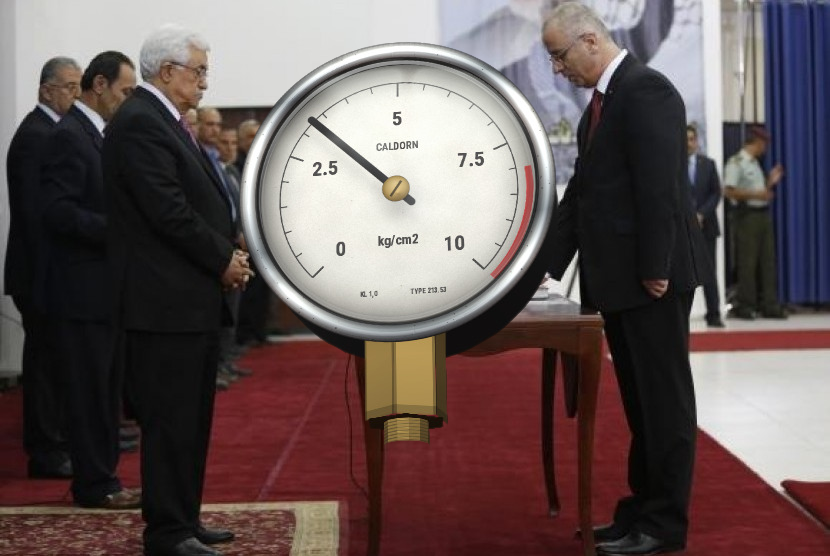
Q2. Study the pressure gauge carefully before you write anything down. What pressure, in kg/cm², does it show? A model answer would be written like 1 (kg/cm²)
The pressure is 3.25 (kg/cm²)
